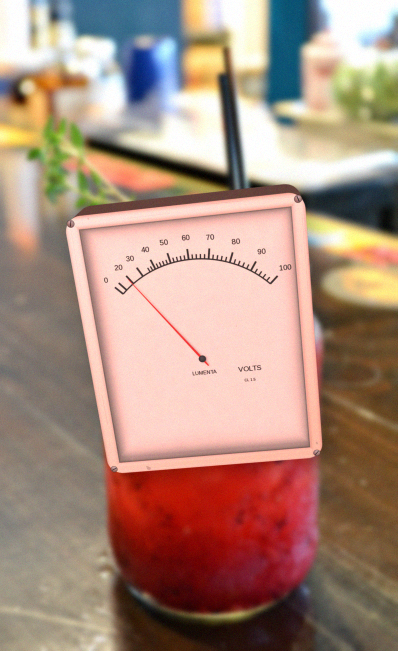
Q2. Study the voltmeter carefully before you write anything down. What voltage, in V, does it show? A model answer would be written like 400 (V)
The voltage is 20 (V)
